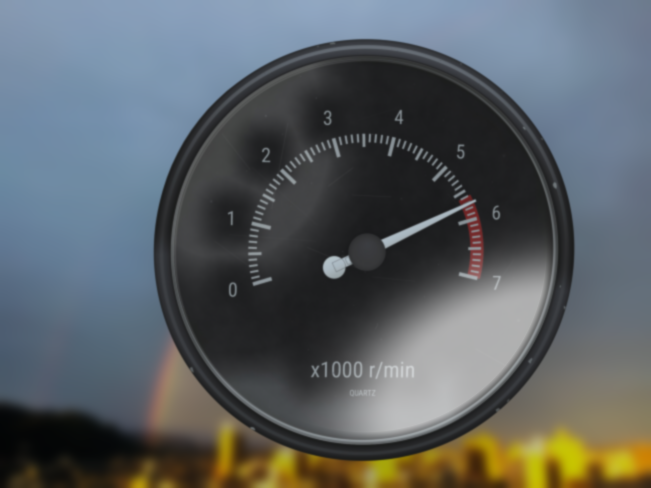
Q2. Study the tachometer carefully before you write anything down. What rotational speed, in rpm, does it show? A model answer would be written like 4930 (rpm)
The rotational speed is 5700 (rpm)
